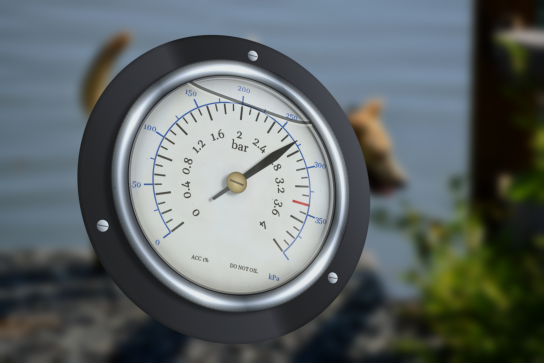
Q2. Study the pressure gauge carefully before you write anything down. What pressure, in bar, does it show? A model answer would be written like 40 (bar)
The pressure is 2.7 (bar)
